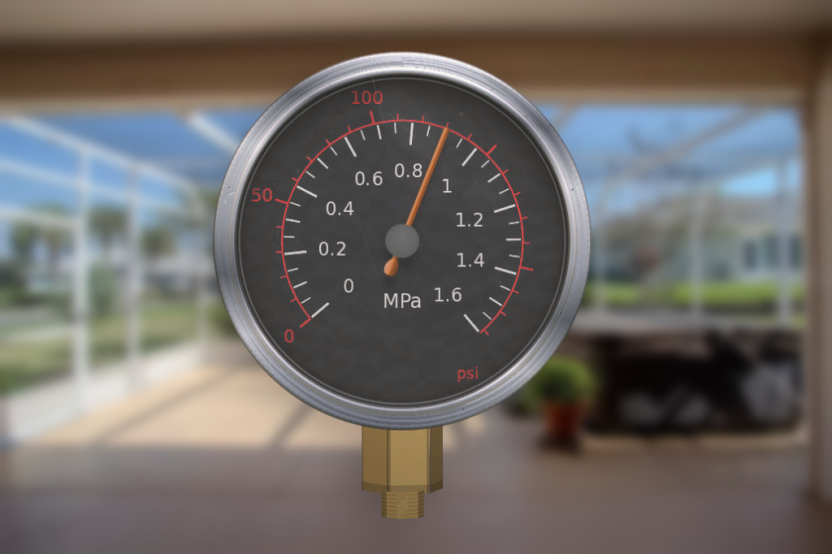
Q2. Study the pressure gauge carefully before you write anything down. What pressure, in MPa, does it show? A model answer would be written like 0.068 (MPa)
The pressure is 0.9 (MPa)
